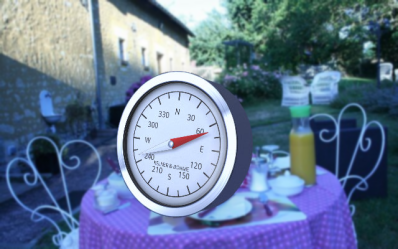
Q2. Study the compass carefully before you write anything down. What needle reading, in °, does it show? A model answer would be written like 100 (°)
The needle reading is 67.5 (°)
